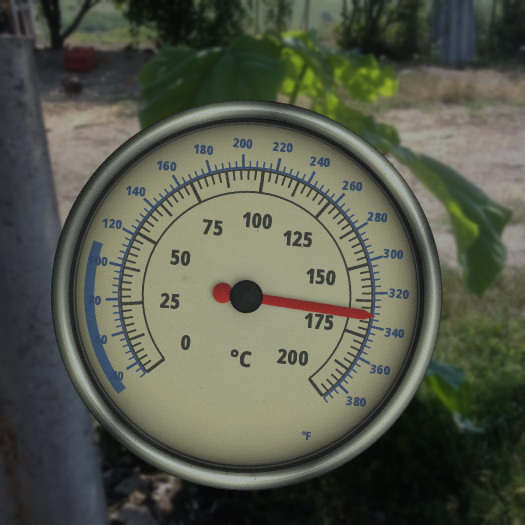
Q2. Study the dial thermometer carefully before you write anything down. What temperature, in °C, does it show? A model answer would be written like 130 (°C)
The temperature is 167.5 (°C)
